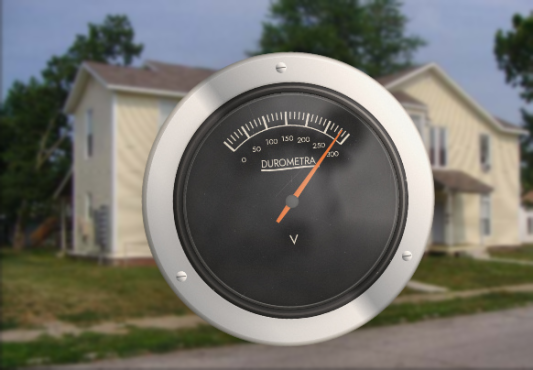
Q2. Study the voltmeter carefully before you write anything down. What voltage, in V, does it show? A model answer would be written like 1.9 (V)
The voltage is 280 (V)
